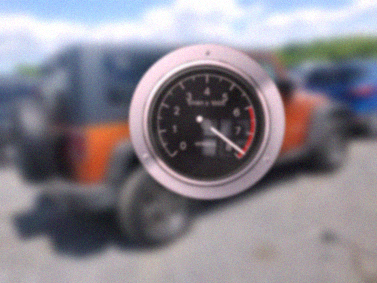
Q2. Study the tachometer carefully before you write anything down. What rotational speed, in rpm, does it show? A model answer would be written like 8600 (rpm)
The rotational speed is 7750 (rpm)
